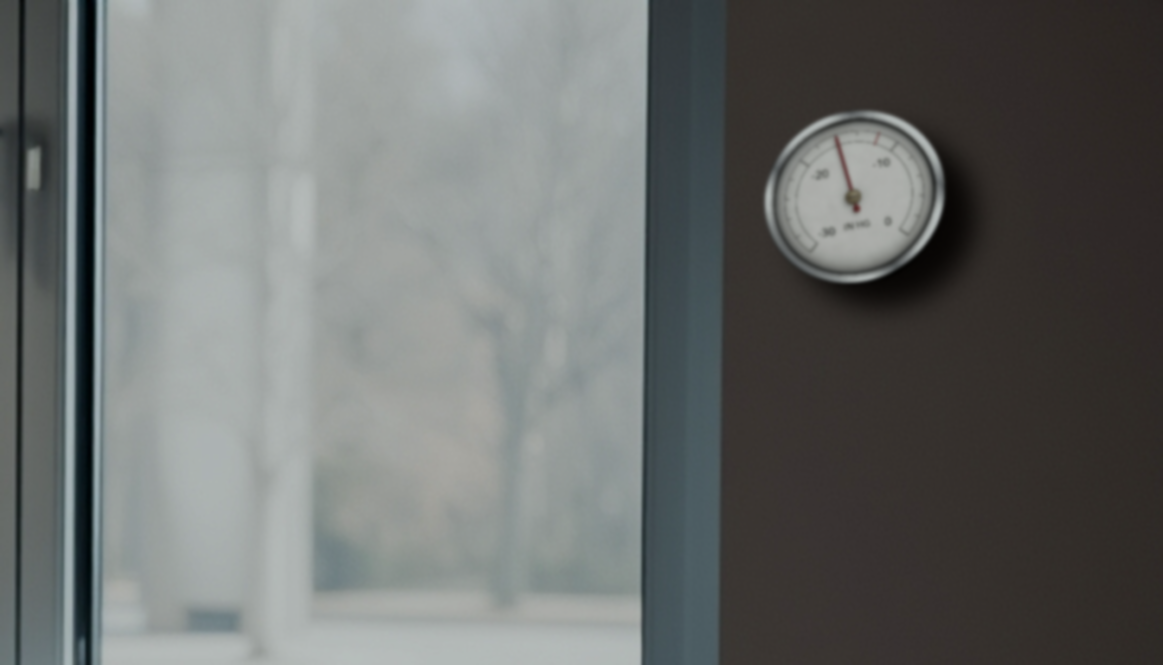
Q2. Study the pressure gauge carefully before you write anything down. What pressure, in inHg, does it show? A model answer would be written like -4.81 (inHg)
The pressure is -16 (inHg)
